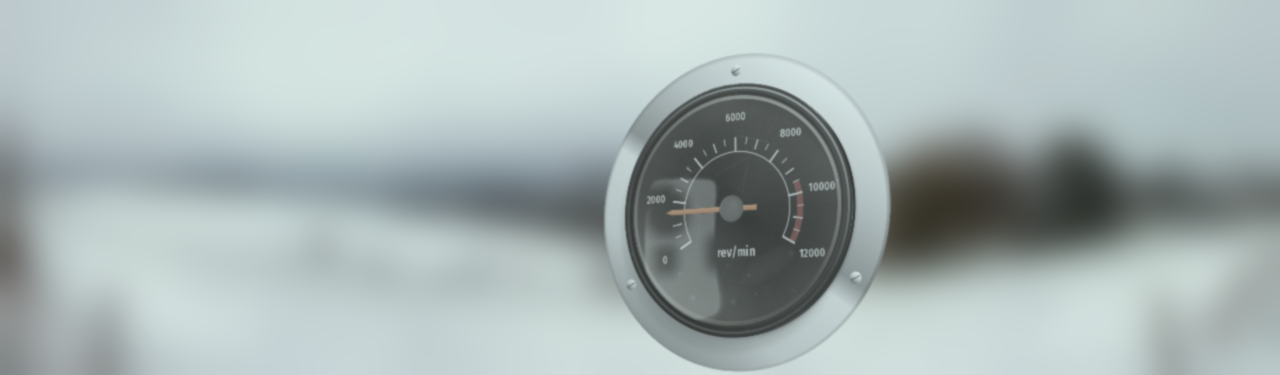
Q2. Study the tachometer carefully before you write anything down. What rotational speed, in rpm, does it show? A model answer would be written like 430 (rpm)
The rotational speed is 1500 (rpm)
